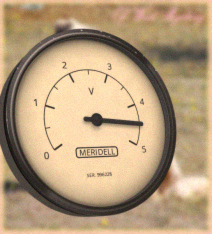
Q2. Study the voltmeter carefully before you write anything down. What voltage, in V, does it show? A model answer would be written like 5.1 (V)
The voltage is 4.5 (V)
